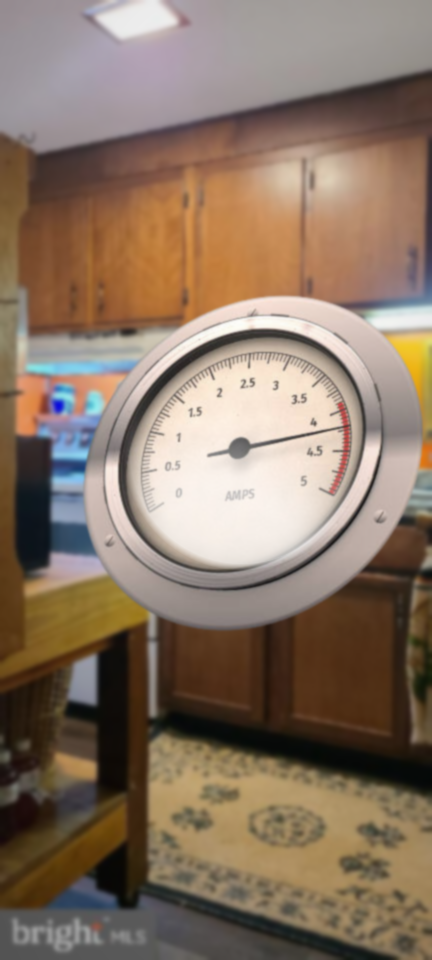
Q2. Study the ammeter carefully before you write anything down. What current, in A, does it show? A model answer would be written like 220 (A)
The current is 4.25 (A)
